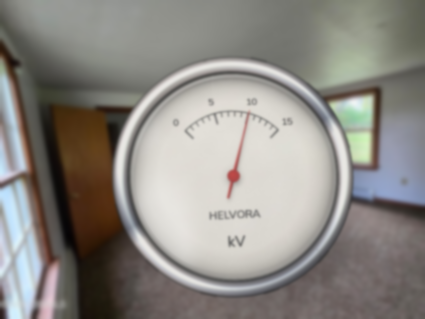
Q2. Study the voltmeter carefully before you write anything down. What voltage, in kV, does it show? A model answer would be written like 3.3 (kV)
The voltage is 10 (kV)
